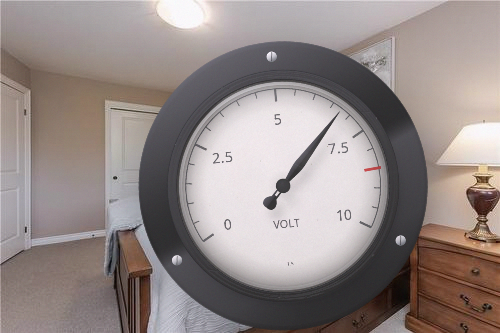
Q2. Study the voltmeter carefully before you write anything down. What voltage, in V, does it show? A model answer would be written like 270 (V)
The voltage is 6.75 (V)
